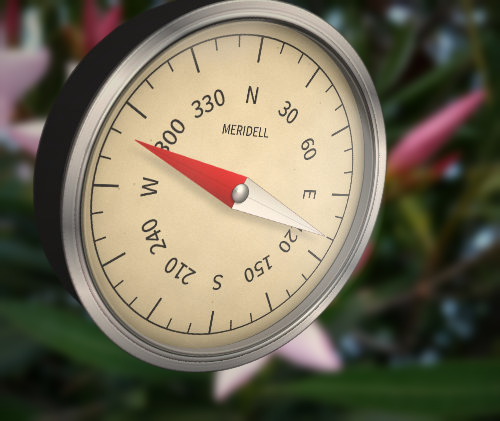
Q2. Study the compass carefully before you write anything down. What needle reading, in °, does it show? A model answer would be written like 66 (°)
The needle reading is 290 (°)
